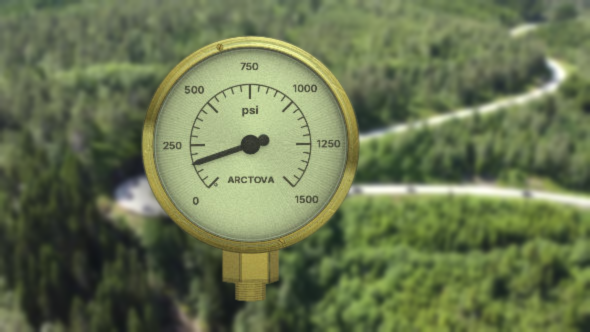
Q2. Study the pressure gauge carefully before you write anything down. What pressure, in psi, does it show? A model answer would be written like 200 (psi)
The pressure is 150 (psi)
